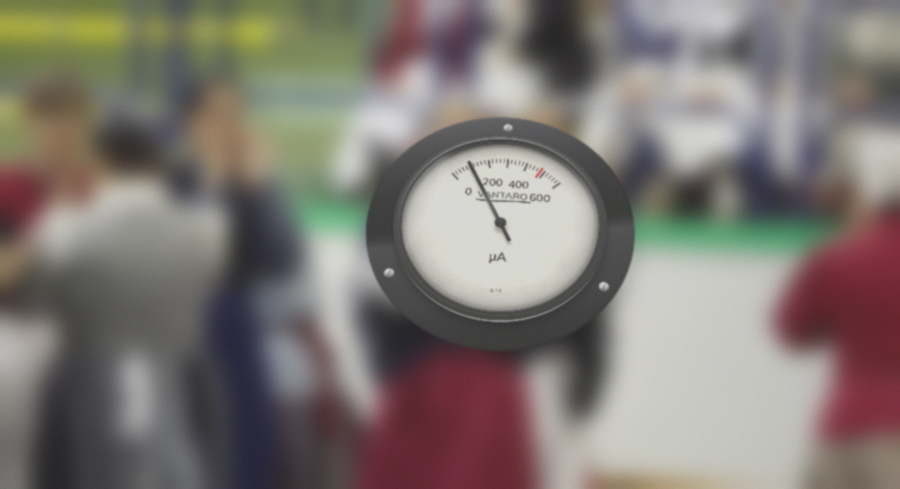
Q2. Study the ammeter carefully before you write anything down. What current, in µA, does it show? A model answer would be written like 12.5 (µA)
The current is 100 (µA)
